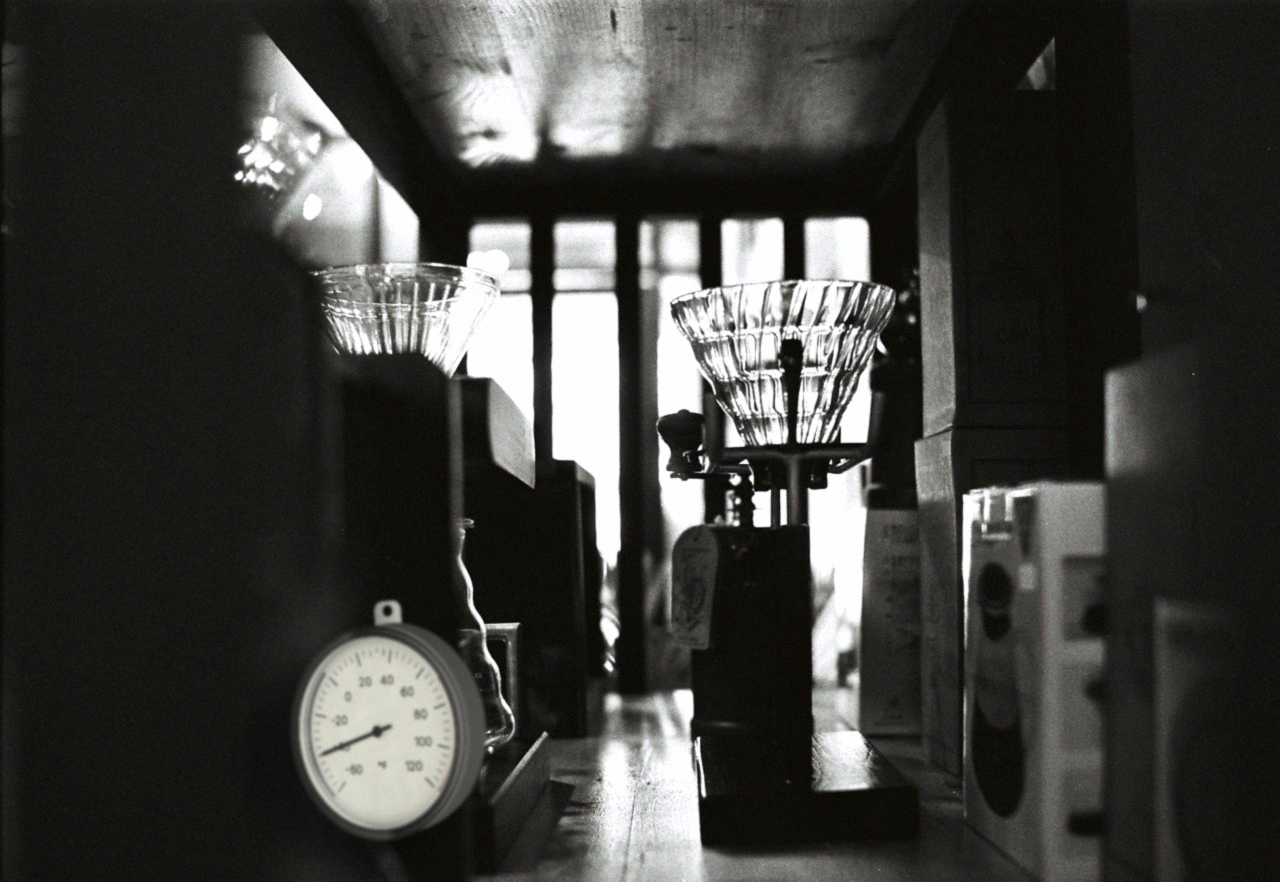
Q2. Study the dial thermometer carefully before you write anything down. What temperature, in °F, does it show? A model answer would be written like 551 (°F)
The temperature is -40 (°F)
